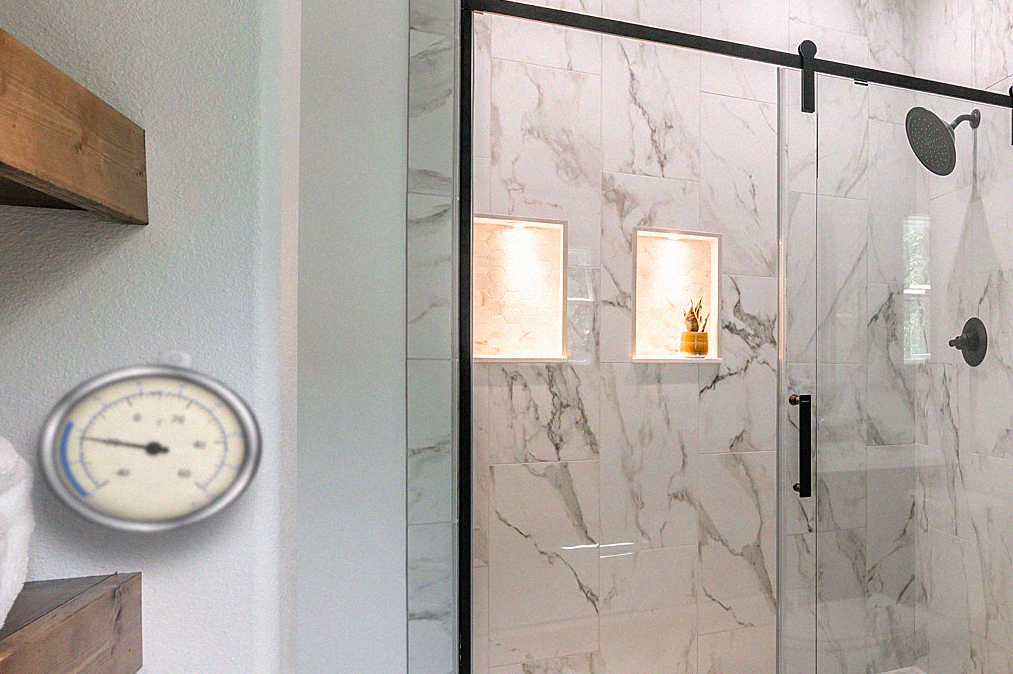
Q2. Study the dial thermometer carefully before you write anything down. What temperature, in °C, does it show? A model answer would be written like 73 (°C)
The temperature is -20 (°C)
